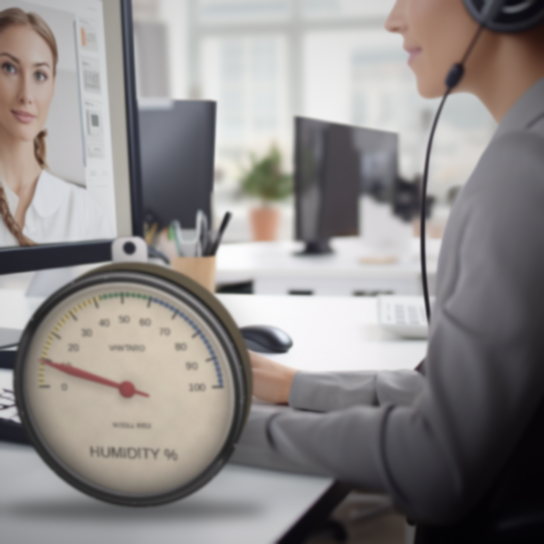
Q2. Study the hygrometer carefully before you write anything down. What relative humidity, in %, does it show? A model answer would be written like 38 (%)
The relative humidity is 10 (%)
